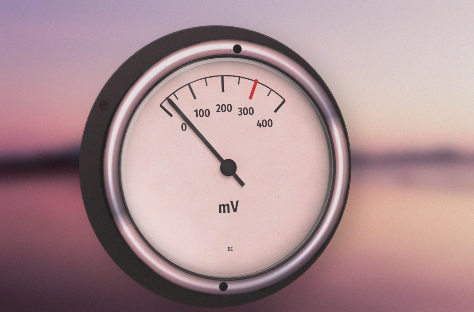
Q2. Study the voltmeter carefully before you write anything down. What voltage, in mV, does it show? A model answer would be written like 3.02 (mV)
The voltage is 25 (mV)
